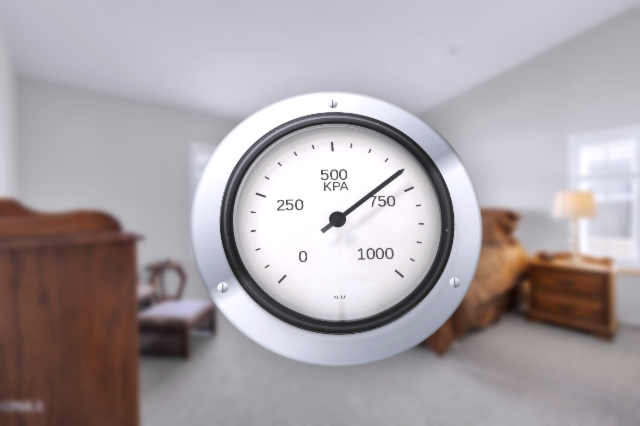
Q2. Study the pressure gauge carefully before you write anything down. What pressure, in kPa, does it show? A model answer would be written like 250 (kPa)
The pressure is 700 (kPa)
